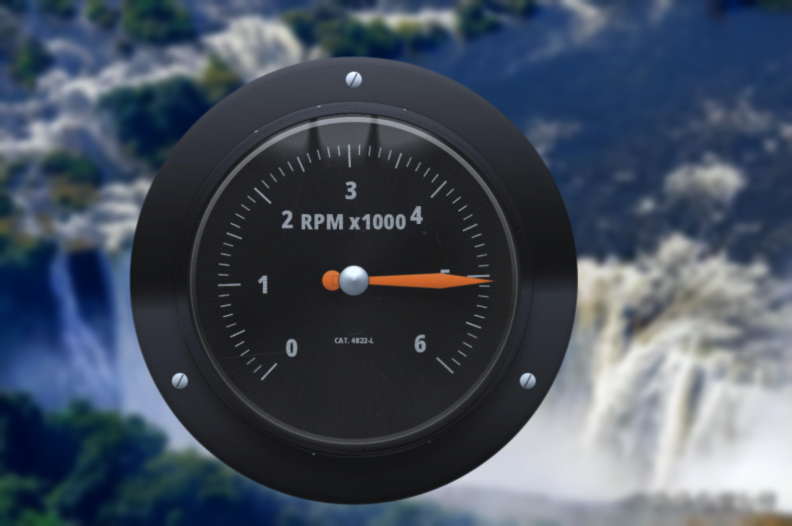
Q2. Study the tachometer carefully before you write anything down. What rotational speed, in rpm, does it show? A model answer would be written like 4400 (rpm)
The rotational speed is 5050 (rpm)
